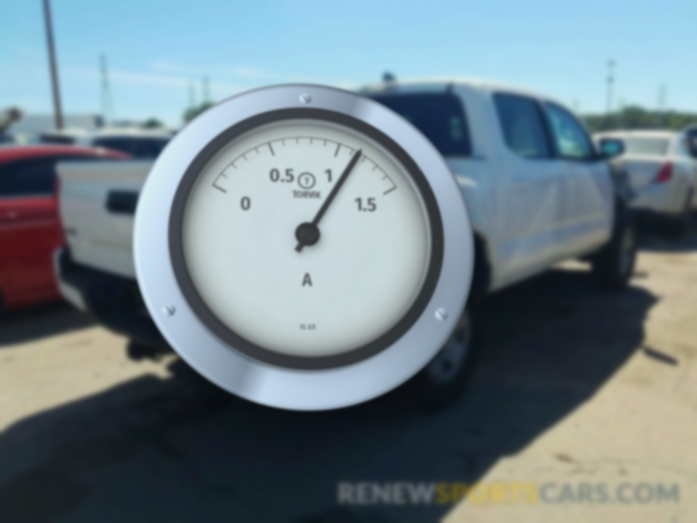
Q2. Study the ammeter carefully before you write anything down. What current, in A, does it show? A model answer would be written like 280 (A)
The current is 1.15 (A)
